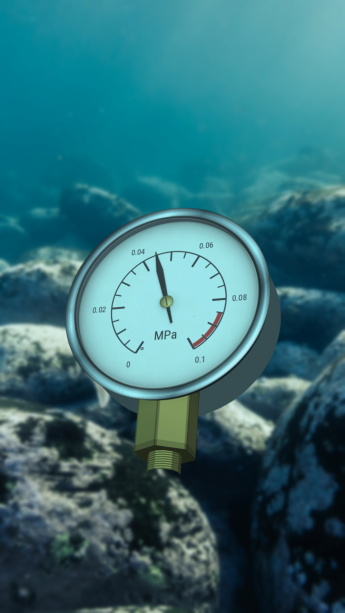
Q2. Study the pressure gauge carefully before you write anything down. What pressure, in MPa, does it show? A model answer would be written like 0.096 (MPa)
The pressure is 0.045 (MPa)
